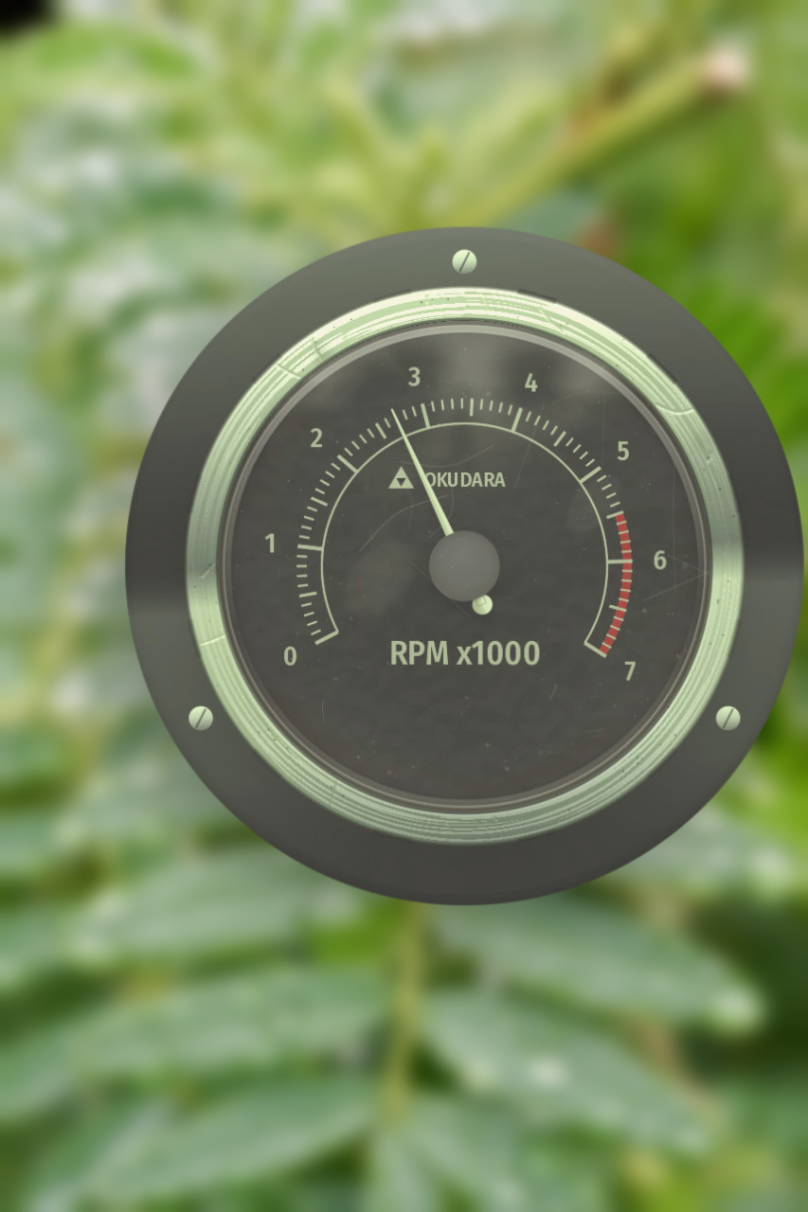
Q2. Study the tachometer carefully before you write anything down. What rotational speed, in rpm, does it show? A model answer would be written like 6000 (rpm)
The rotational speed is 2700 (rpm)
